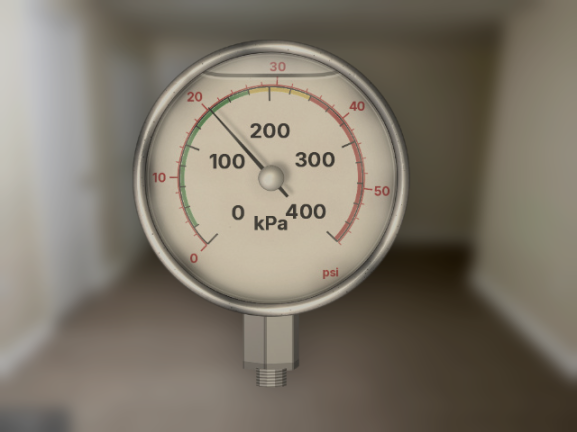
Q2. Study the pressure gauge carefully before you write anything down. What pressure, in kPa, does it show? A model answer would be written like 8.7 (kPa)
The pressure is 140 (kPa)
